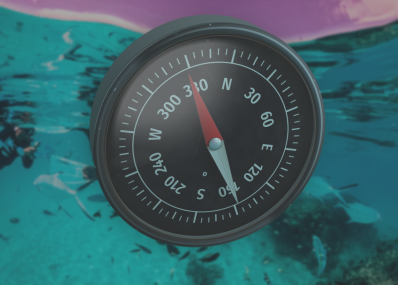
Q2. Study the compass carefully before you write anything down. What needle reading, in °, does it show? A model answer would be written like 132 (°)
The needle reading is 327.5 (°)
